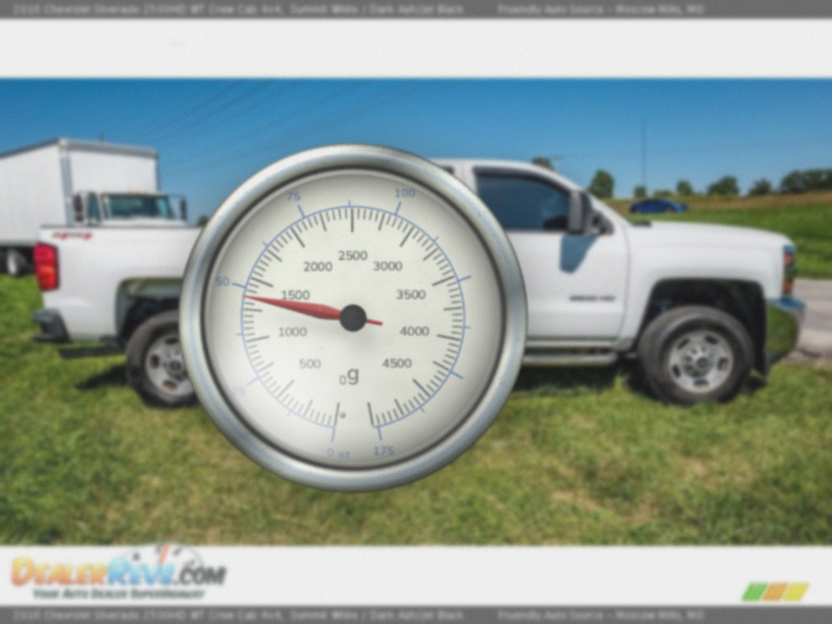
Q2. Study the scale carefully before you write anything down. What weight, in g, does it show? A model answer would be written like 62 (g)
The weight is 1350 (g)
